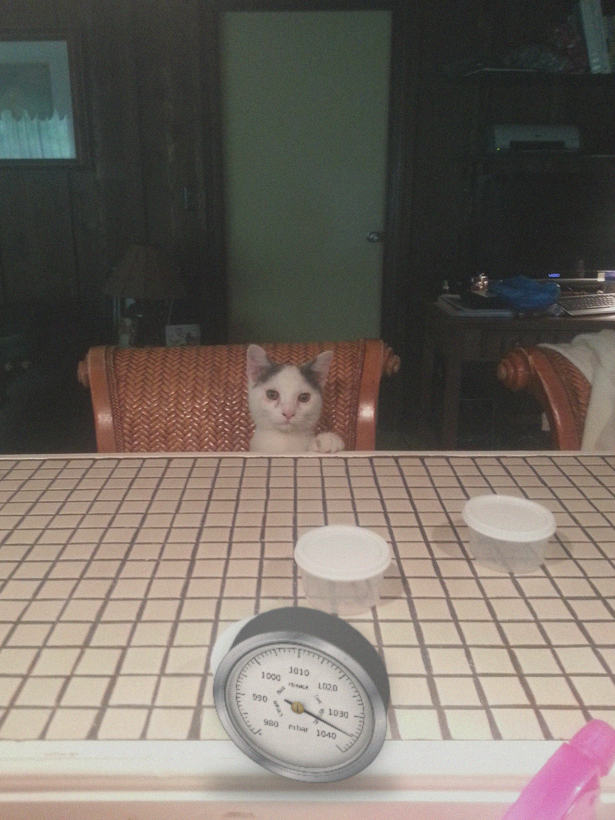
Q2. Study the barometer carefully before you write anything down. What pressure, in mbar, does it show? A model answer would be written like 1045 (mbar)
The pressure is 1035 (mbar)
